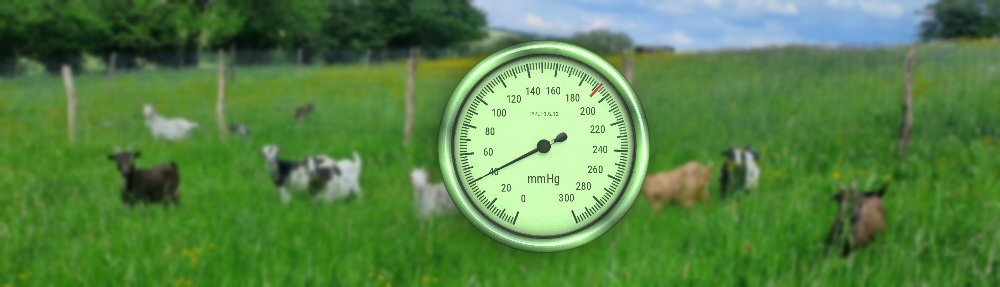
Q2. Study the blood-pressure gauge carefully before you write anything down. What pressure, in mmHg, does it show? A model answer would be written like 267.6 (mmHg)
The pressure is 40 (mmHg)
